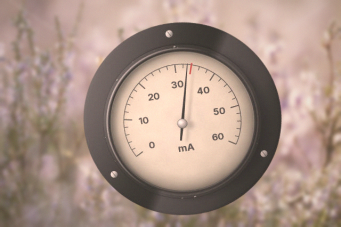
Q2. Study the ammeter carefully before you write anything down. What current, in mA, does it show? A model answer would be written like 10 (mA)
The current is 33 (mA)
